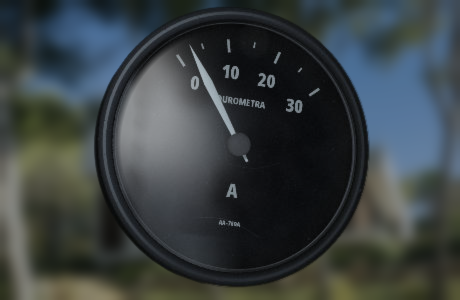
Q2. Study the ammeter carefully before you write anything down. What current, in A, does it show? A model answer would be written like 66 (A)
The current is 2.5 (A)
